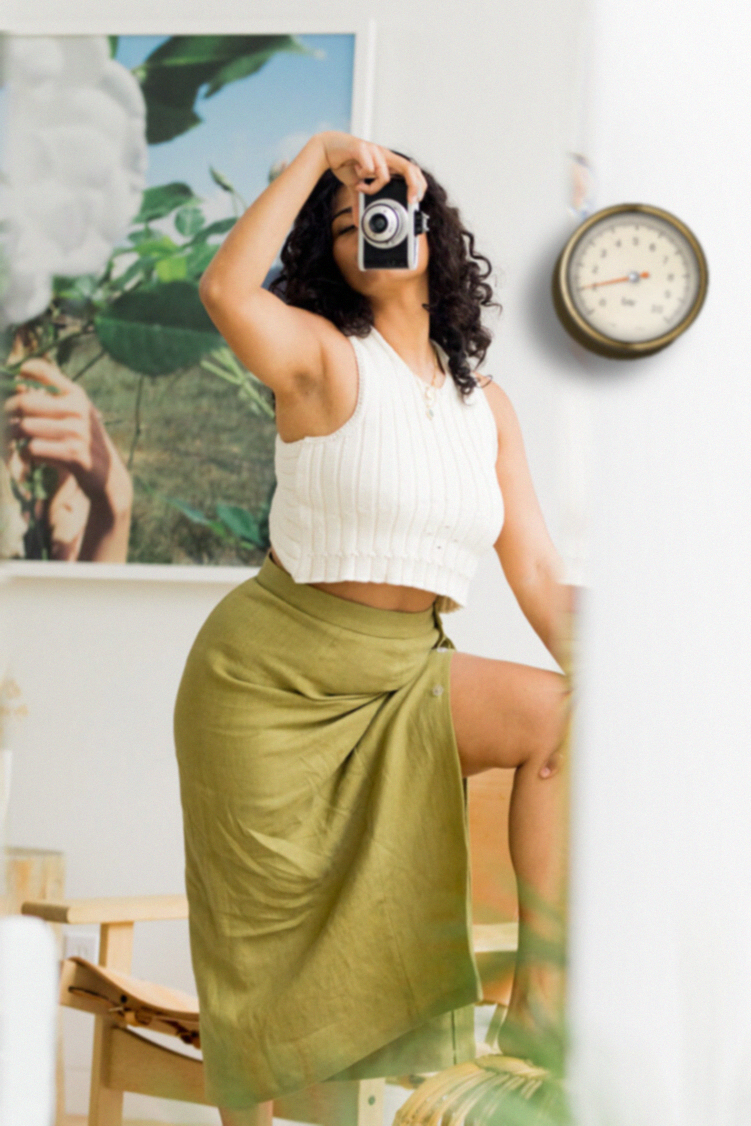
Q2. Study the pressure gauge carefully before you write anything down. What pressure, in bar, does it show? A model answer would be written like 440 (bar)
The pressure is 1 (bar)
